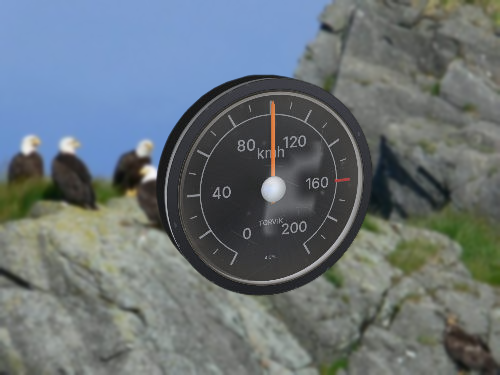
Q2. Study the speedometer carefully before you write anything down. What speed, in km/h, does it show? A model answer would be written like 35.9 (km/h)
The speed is 100 (km/h)
